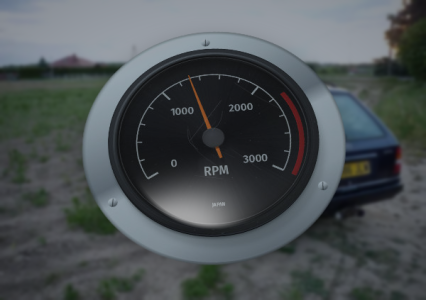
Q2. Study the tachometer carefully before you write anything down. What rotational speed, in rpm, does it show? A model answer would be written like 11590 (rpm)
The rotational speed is 1300 (rpm)
